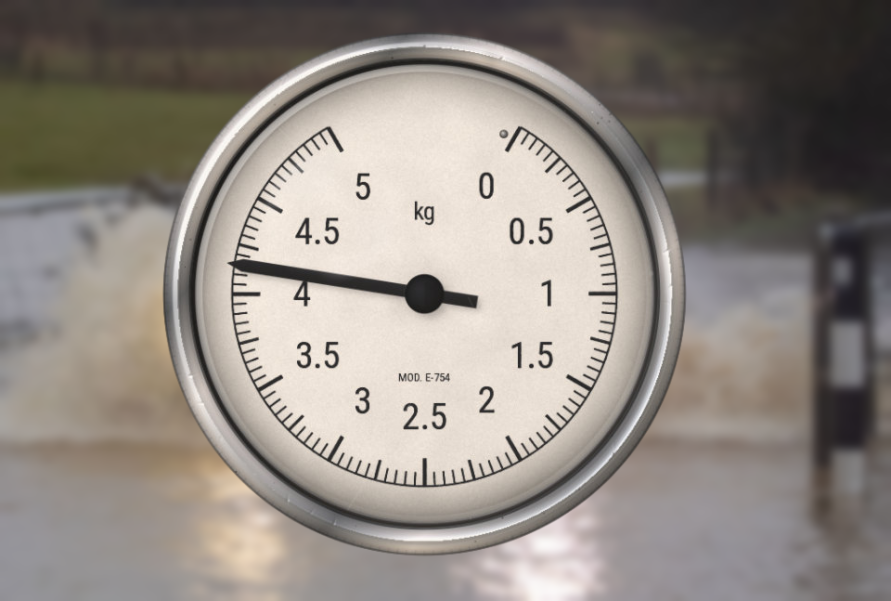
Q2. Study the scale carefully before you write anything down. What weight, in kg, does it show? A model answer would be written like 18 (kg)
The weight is 4.15 (kg)
